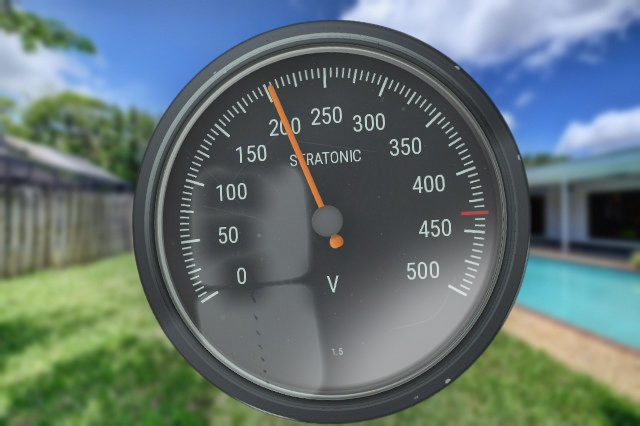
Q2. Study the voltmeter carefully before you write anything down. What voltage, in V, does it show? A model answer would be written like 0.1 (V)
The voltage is 205 (V)
